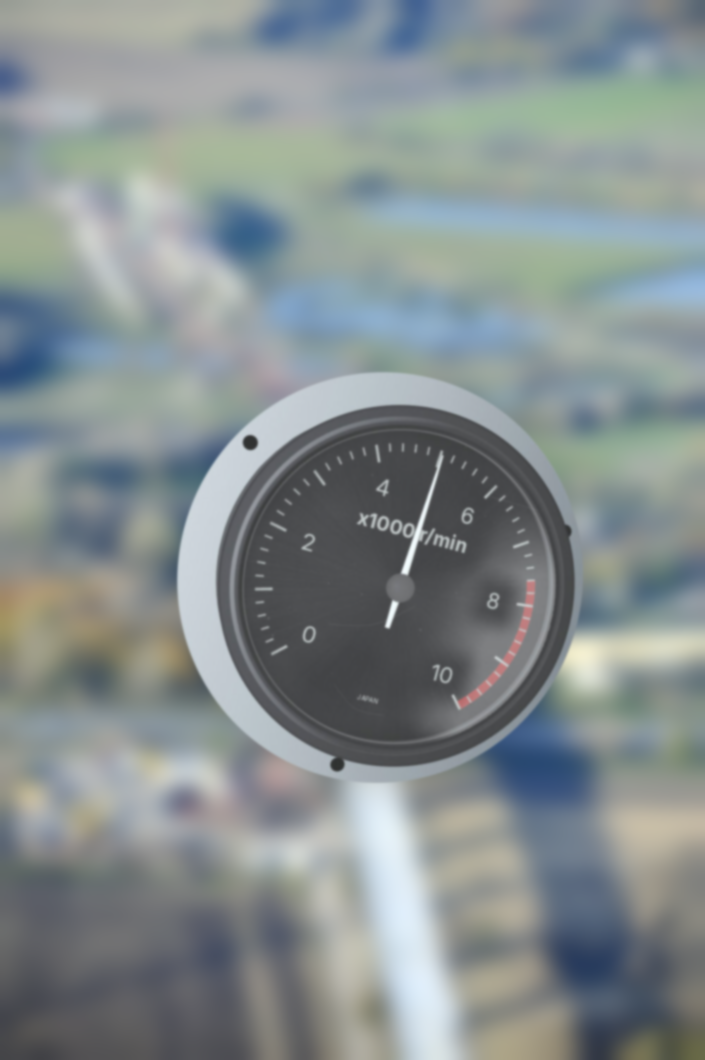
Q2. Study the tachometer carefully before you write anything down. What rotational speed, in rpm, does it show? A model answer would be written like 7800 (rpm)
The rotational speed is 5000 (rpm)
